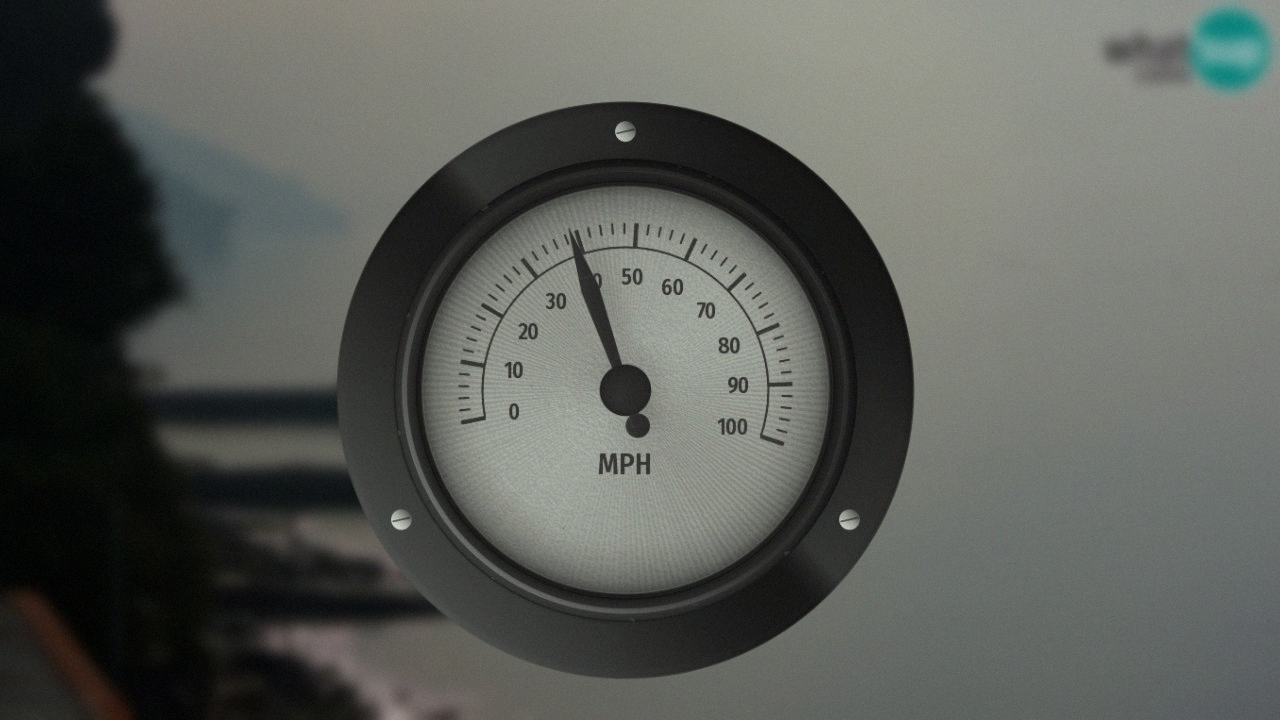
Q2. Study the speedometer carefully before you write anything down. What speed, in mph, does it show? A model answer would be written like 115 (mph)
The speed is 39 (mph)
